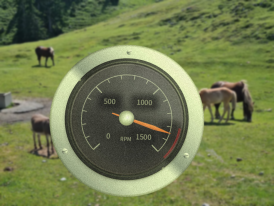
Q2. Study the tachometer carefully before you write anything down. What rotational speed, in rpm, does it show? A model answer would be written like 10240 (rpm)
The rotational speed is 1350 (rpm)
